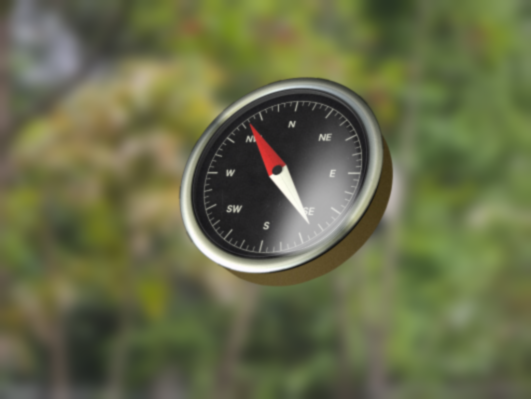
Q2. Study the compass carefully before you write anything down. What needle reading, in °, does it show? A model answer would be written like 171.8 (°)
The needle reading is 320 (°)
